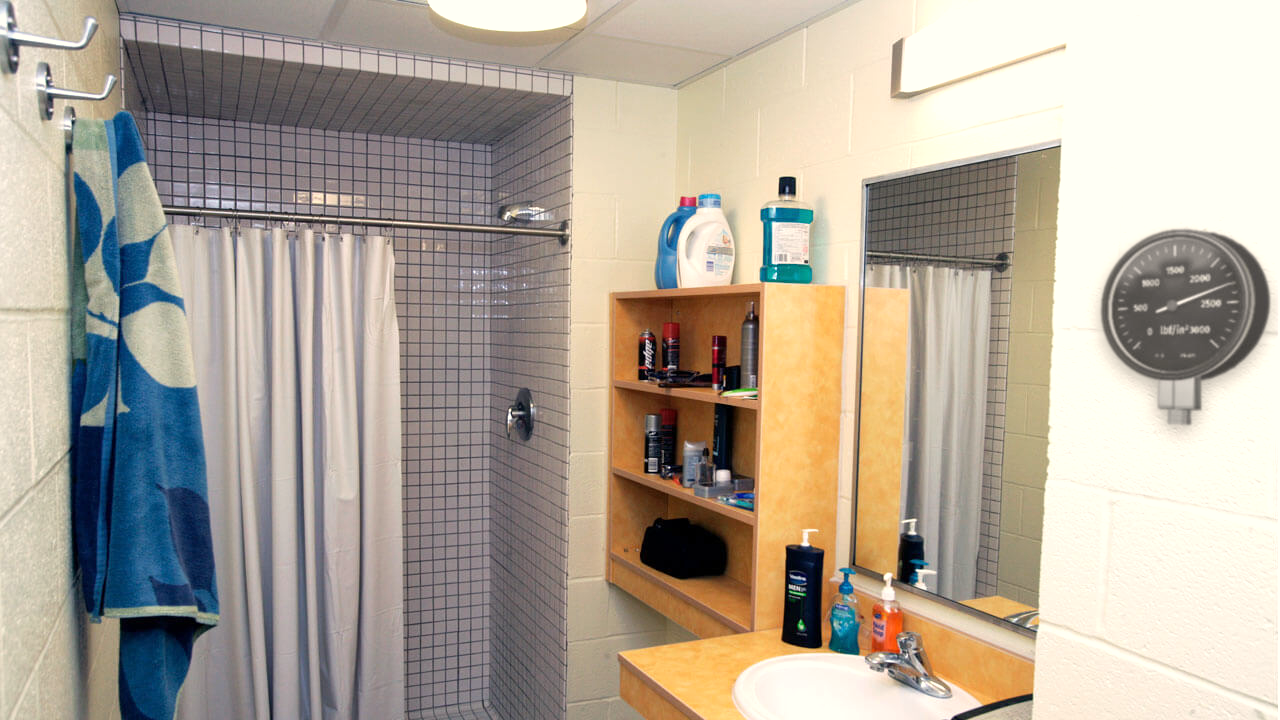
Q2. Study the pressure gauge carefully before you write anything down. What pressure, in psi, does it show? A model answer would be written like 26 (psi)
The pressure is 2300 (psi)
